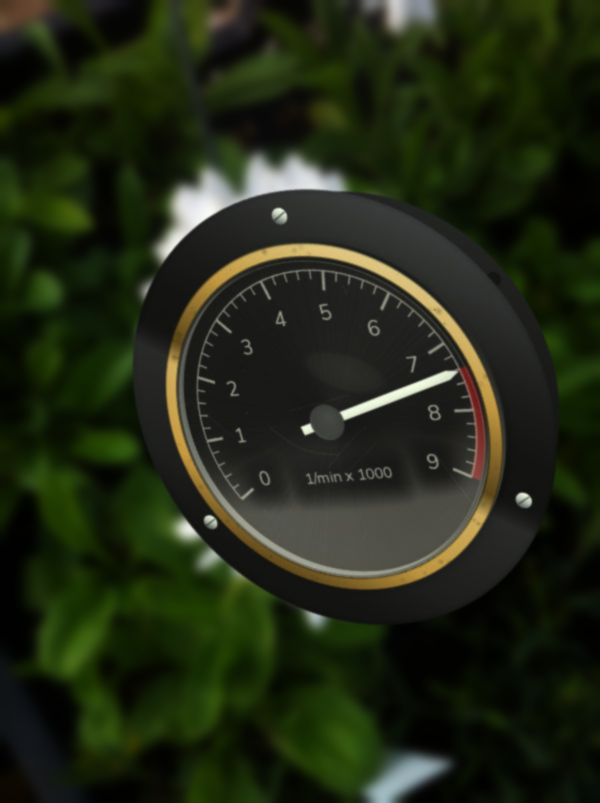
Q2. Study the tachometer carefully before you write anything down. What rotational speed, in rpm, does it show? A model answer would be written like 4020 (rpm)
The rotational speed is 7400 (rpm)
